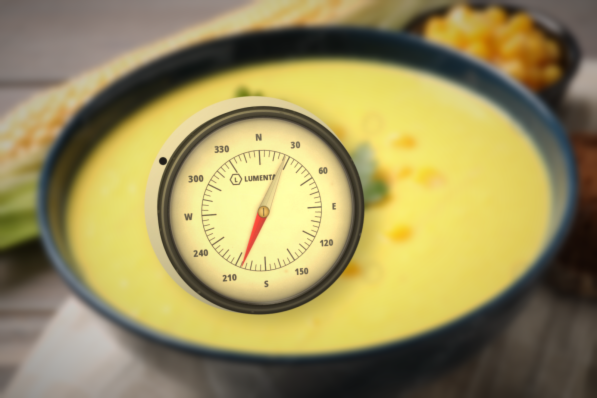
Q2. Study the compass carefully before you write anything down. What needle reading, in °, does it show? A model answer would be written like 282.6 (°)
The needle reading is 205 (°)
